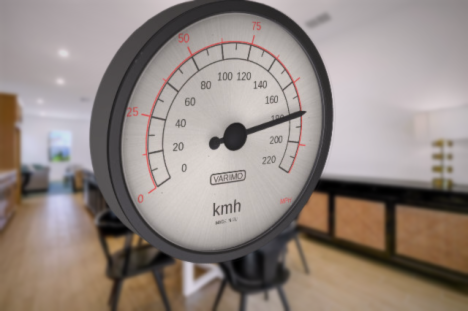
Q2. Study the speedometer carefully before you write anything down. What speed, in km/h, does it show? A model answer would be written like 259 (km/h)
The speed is 180 (km/h)
